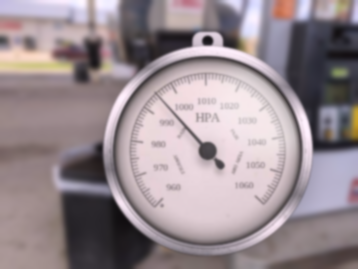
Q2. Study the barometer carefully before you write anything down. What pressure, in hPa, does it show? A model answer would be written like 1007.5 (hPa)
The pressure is 995 (hPa)
